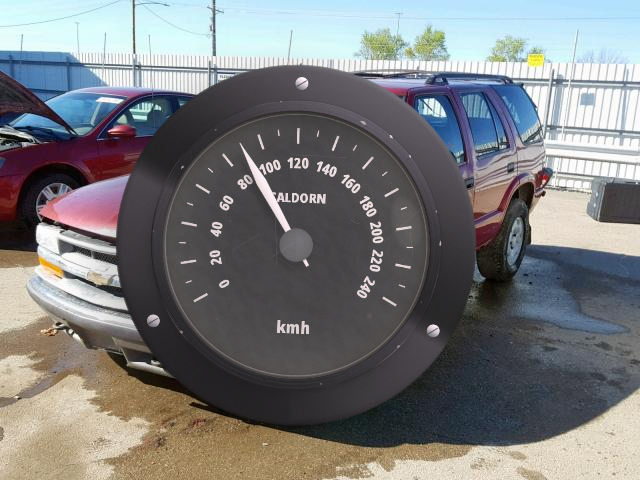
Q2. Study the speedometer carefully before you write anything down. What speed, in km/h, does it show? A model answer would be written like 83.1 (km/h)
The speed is 90 (km/h)
